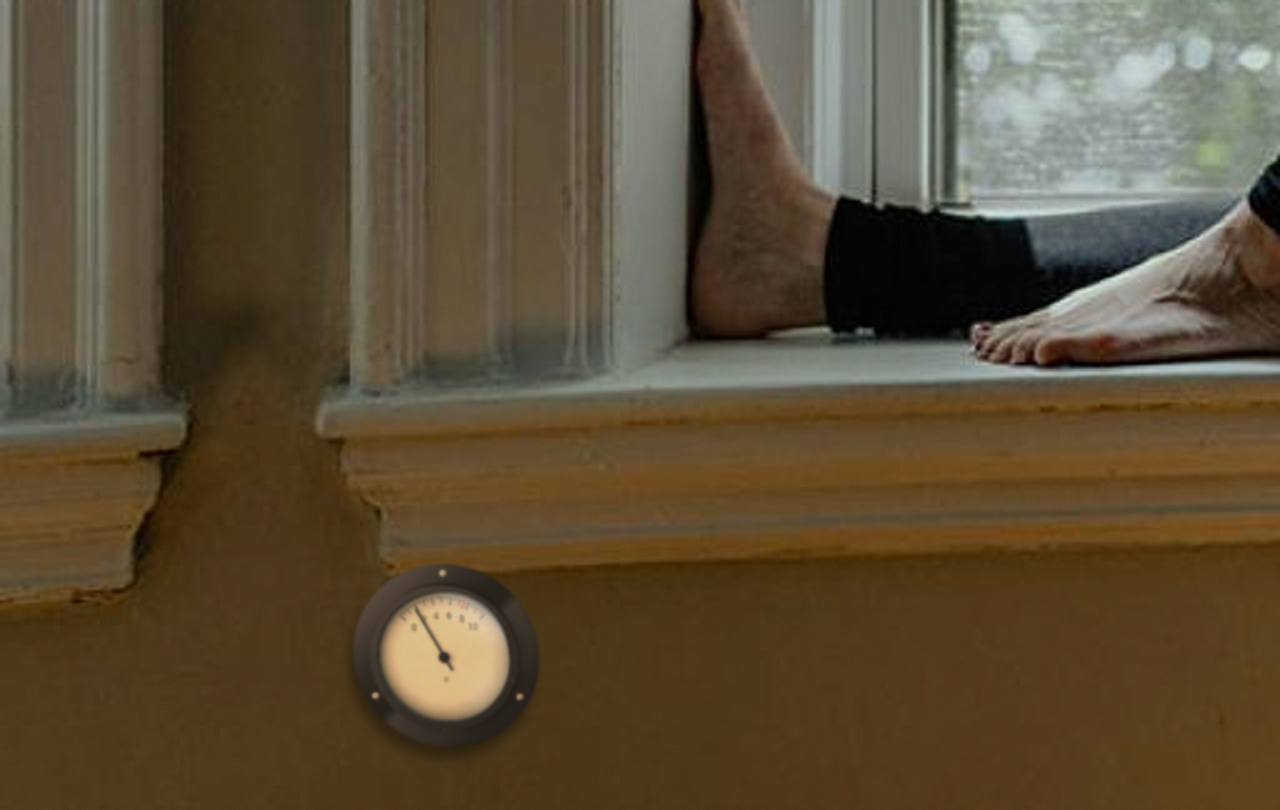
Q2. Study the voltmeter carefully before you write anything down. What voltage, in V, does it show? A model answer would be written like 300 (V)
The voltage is 2 (V)
